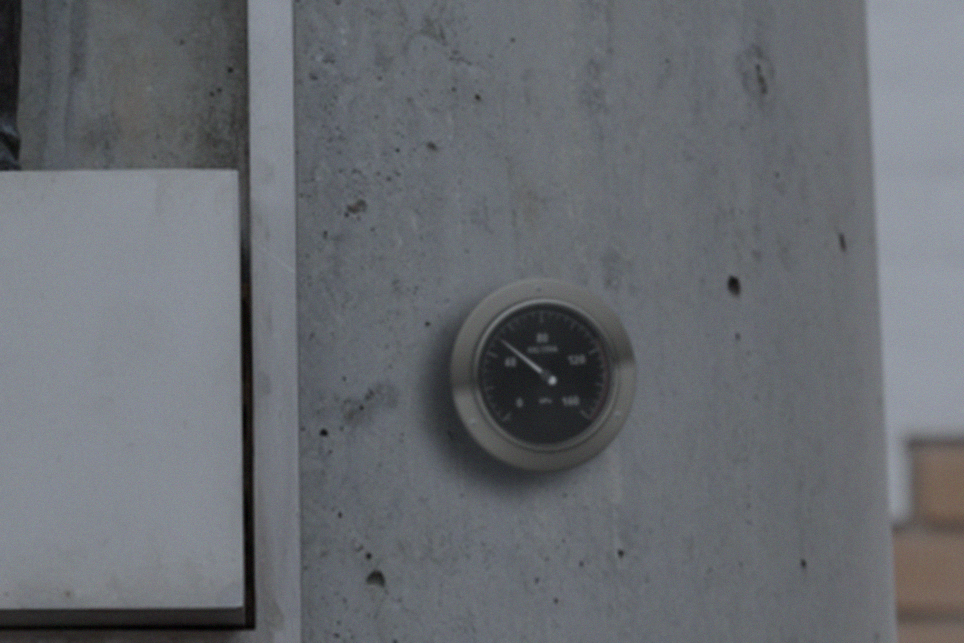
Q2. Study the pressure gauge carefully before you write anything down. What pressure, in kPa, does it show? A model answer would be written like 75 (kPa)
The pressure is 50 (kPa)
